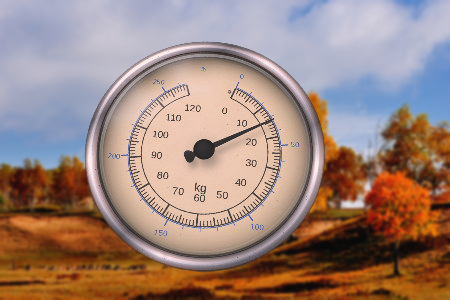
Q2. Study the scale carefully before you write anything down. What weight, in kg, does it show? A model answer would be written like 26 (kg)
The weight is 15 (kg)
